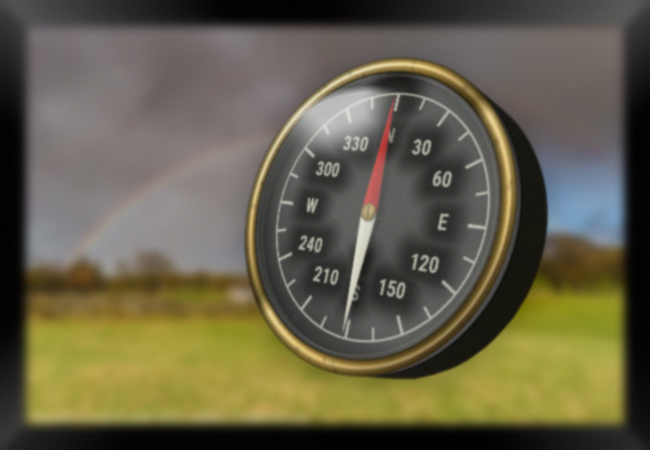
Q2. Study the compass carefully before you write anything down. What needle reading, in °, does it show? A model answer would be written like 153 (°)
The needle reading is 0 (°)
